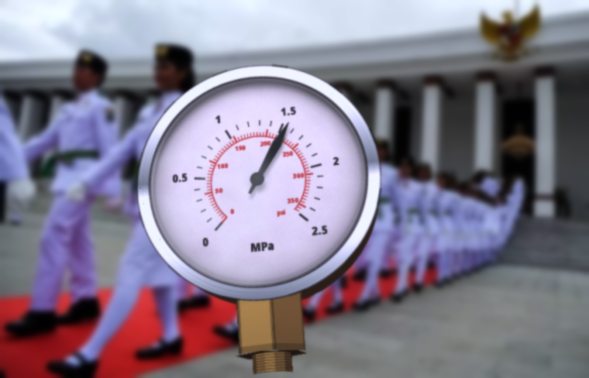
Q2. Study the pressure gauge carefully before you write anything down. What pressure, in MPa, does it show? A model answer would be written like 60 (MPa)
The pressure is 1.55 (MPa)
